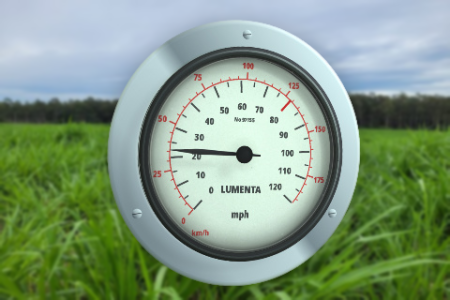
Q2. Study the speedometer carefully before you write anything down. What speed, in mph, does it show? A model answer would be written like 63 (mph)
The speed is 22.5 (mph)
